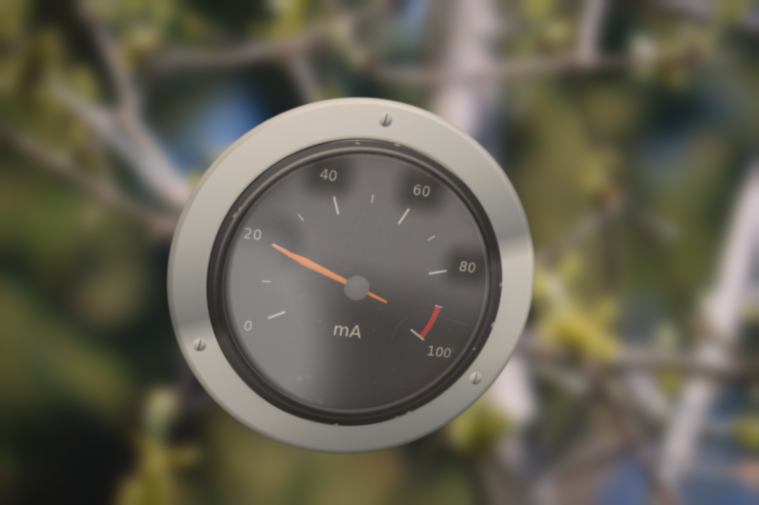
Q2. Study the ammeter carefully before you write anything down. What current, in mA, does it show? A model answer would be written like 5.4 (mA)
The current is 20 (mA)
